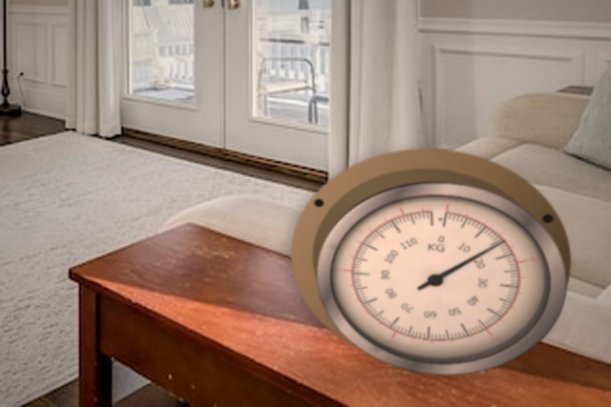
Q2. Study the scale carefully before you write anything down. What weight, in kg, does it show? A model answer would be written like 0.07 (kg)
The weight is 15 (kg)
